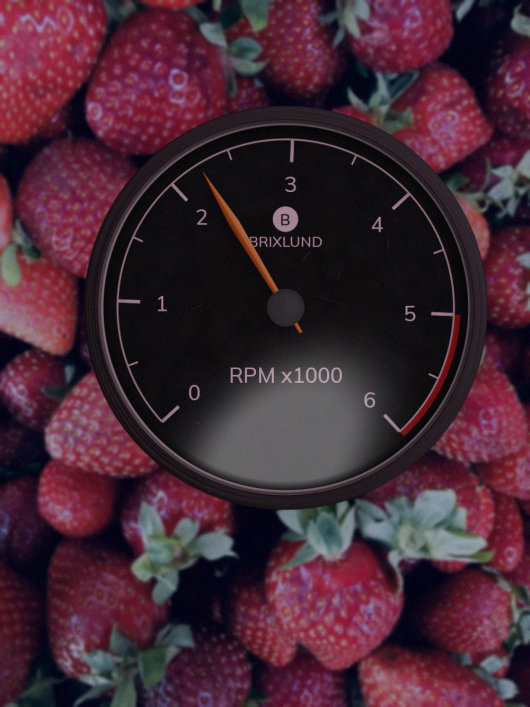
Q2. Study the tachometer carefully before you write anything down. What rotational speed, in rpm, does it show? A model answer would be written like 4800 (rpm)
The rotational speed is 2250 (rpm)
